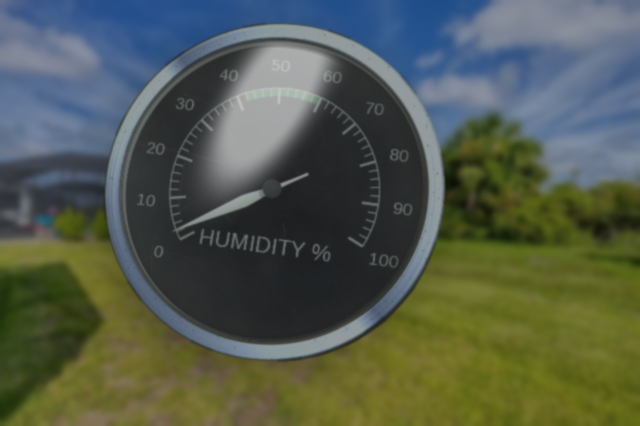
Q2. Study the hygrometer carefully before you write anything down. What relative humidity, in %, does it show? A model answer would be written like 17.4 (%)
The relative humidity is 2 (%)
